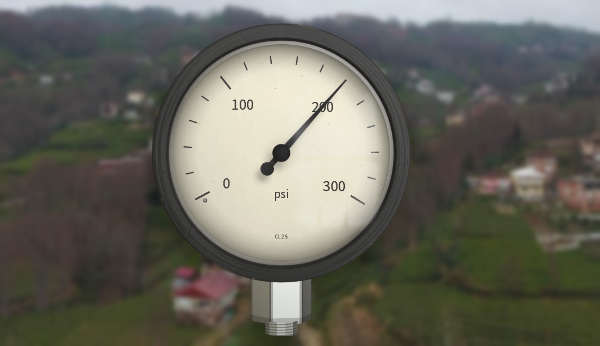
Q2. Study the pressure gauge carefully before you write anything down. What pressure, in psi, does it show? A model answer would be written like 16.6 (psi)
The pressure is 200 (psi)
